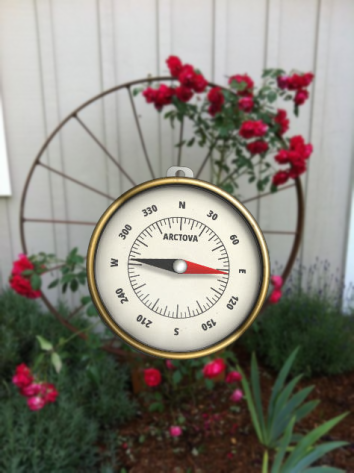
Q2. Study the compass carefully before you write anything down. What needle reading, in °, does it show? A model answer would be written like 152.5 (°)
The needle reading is 95 (°)
